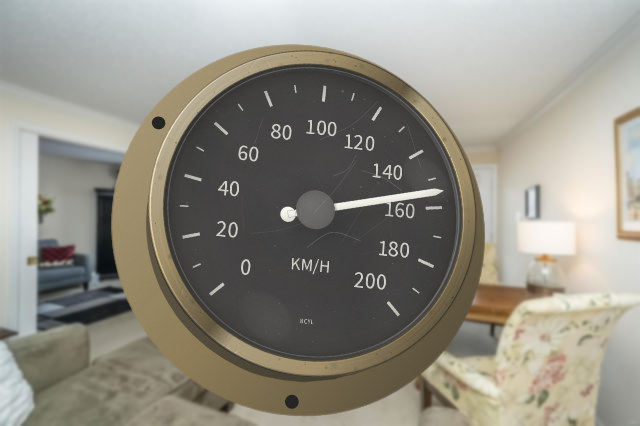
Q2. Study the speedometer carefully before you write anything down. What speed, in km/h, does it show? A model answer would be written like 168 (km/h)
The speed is 155 (km/h)
